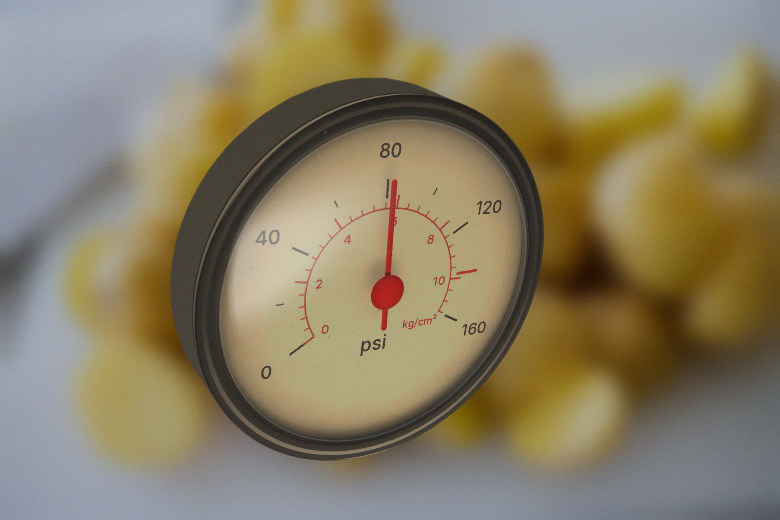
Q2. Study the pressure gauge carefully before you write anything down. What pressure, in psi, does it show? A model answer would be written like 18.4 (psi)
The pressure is 80 (psi)
